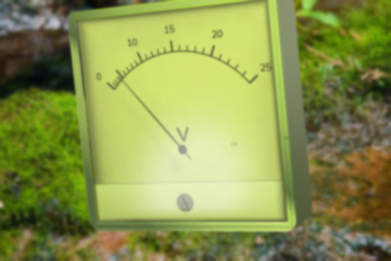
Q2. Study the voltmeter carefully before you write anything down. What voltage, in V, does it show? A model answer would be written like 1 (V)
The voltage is 5 (V)
